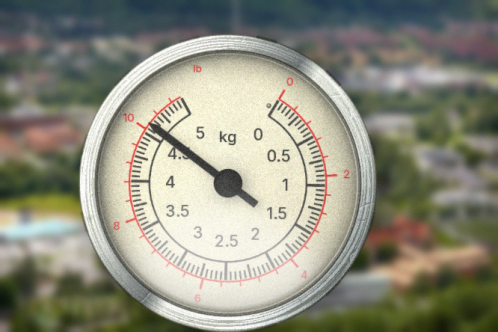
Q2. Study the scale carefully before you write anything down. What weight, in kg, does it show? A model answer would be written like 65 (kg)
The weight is 4.6 (kg)
